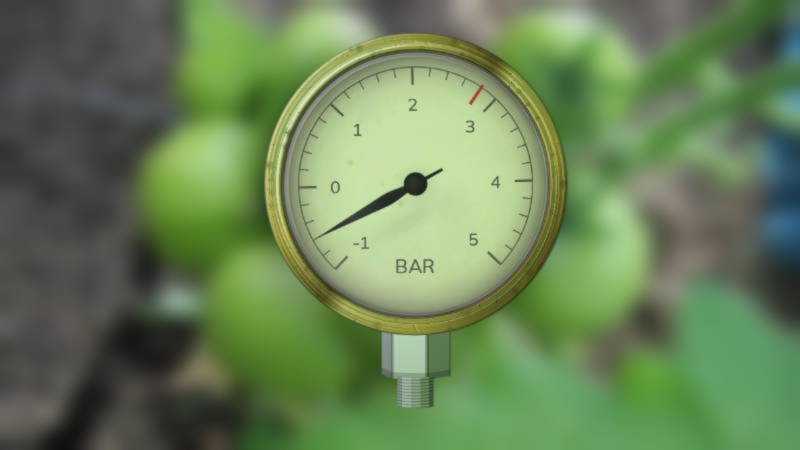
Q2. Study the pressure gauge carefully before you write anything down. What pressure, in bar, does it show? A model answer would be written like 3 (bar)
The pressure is -0.6 (bar)
